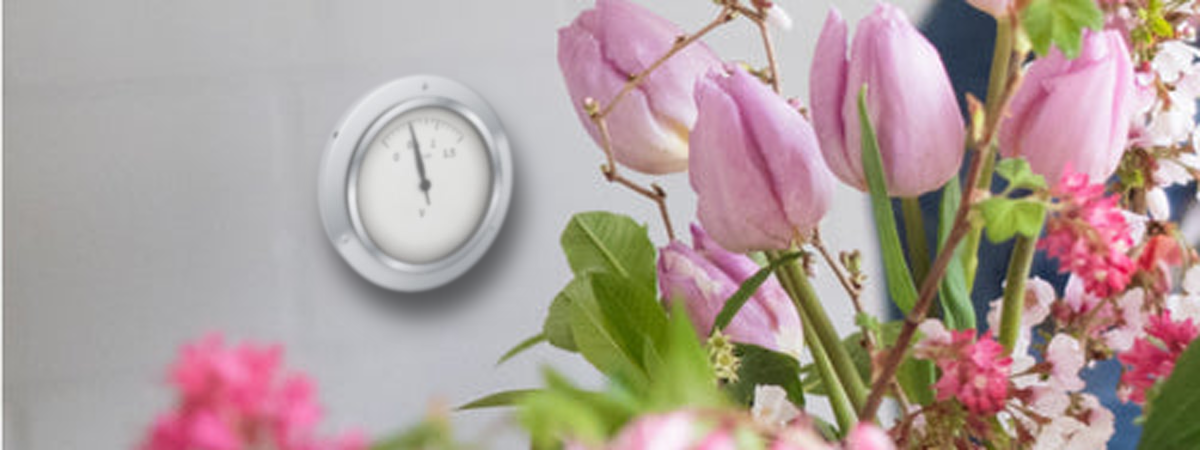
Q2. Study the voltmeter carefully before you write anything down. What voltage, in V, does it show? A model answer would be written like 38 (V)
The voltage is 0.5 (V)
